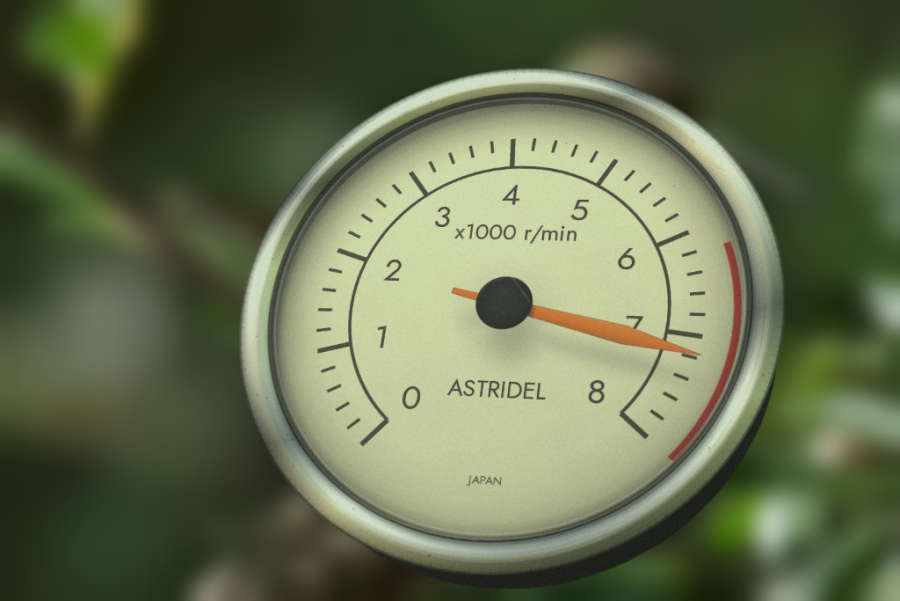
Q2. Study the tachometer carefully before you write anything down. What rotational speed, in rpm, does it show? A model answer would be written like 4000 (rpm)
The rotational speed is 7200 (rpm)
